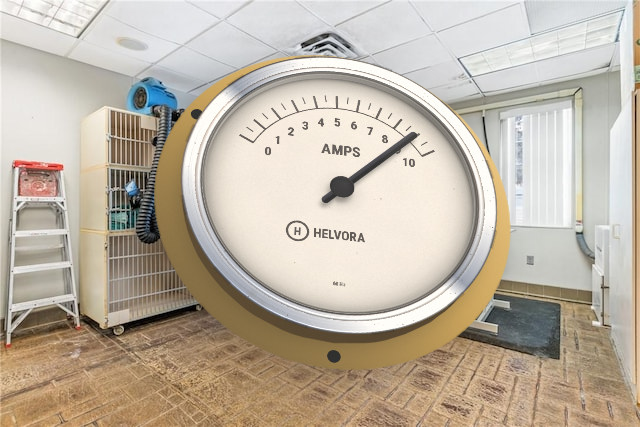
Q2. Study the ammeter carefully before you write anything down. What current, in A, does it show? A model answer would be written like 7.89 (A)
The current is 9 (A)
